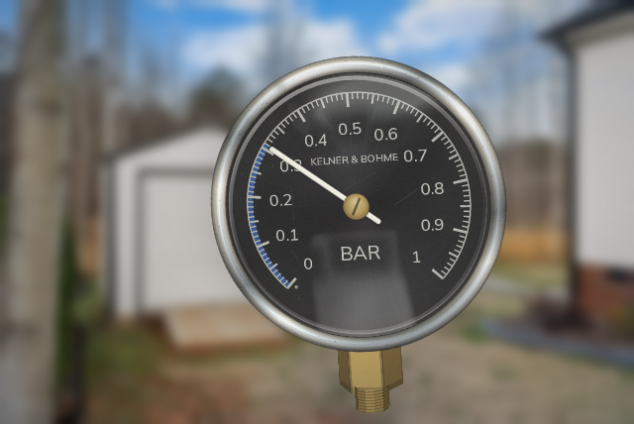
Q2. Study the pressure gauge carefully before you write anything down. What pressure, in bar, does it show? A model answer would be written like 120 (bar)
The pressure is 0.31 (bar)
